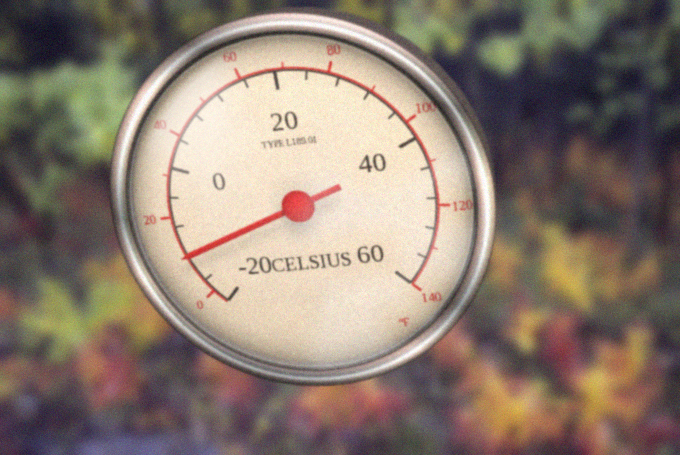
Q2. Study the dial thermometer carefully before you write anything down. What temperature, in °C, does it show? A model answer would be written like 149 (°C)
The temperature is -12 (°C)
